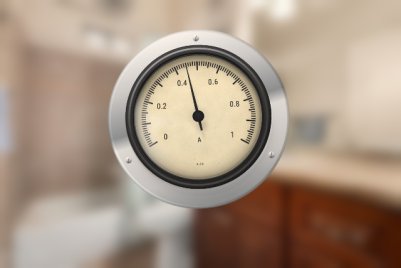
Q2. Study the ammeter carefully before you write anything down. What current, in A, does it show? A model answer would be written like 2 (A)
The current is 0.45 (A)
